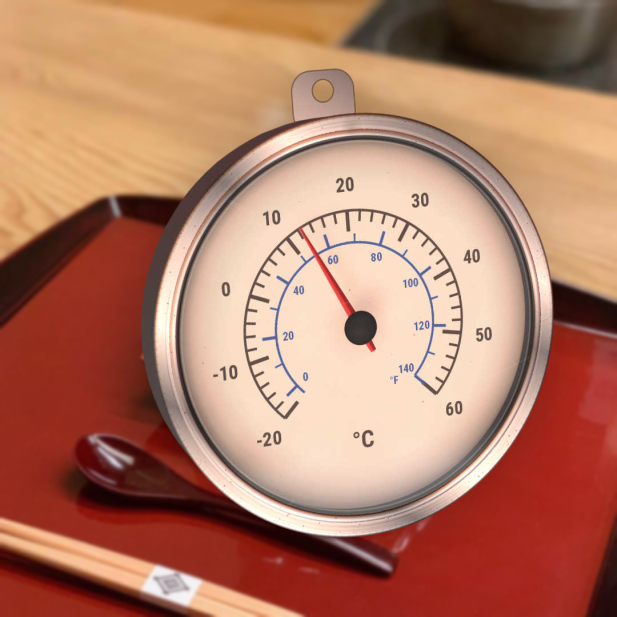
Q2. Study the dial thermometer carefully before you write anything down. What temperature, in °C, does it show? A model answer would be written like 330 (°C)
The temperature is 12 (°C)
